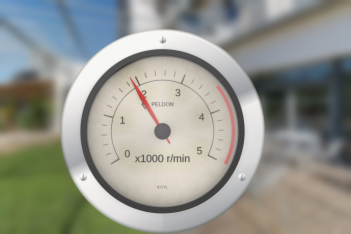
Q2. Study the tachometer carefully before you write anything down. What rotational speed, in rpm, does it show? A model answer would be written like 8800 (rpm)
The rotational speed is 1900 (rpm)
